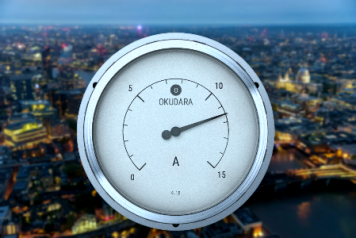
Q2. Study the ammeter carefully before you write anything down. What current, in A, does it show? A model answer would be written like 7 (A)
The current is 11.5 (A)
